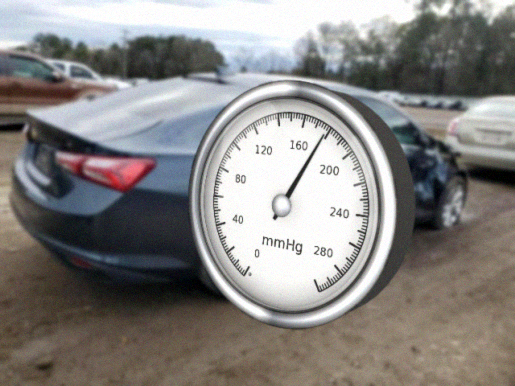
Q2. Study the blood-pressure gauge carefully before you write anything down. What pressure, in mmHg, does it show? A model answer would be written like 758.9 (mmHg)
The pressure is 180 (mmHg)
